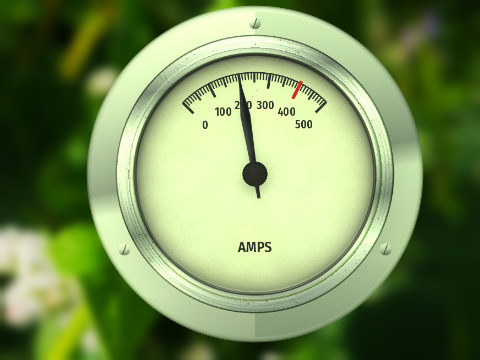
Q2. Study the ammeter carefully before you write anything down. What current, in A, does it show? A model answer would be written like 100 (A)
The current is 200 (A)
